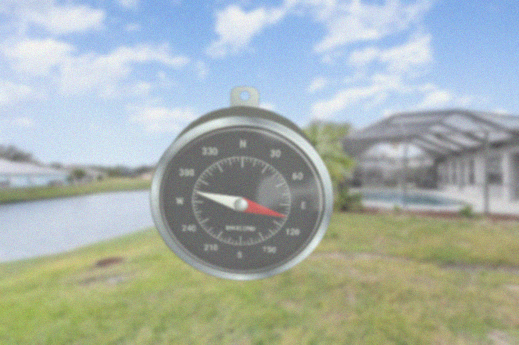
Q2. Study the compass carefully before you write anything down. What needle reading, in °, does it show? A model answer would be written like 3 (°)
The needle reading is 105 (°)
